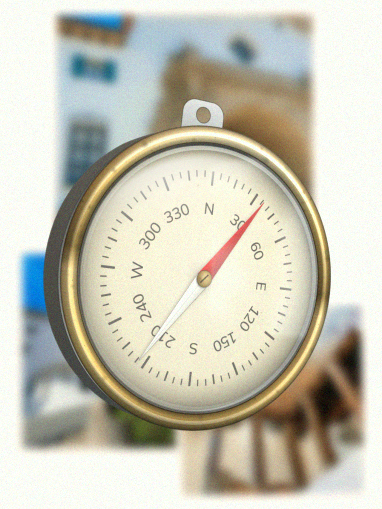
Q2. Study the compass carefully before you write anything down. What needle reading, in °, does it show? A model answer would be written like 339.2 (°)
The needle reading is 35 (°)
